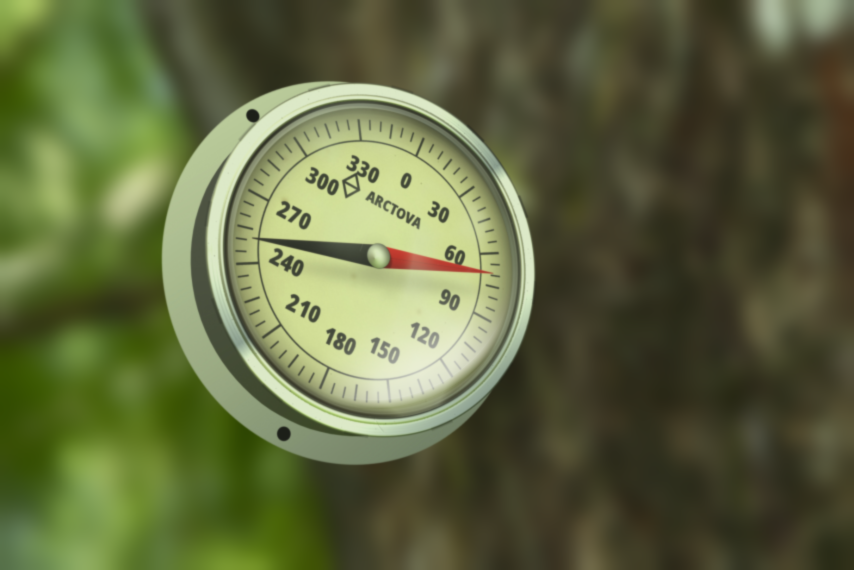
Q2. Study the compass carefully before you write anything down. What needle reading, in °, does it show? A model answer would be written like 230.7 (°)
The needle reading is 70 (°)
